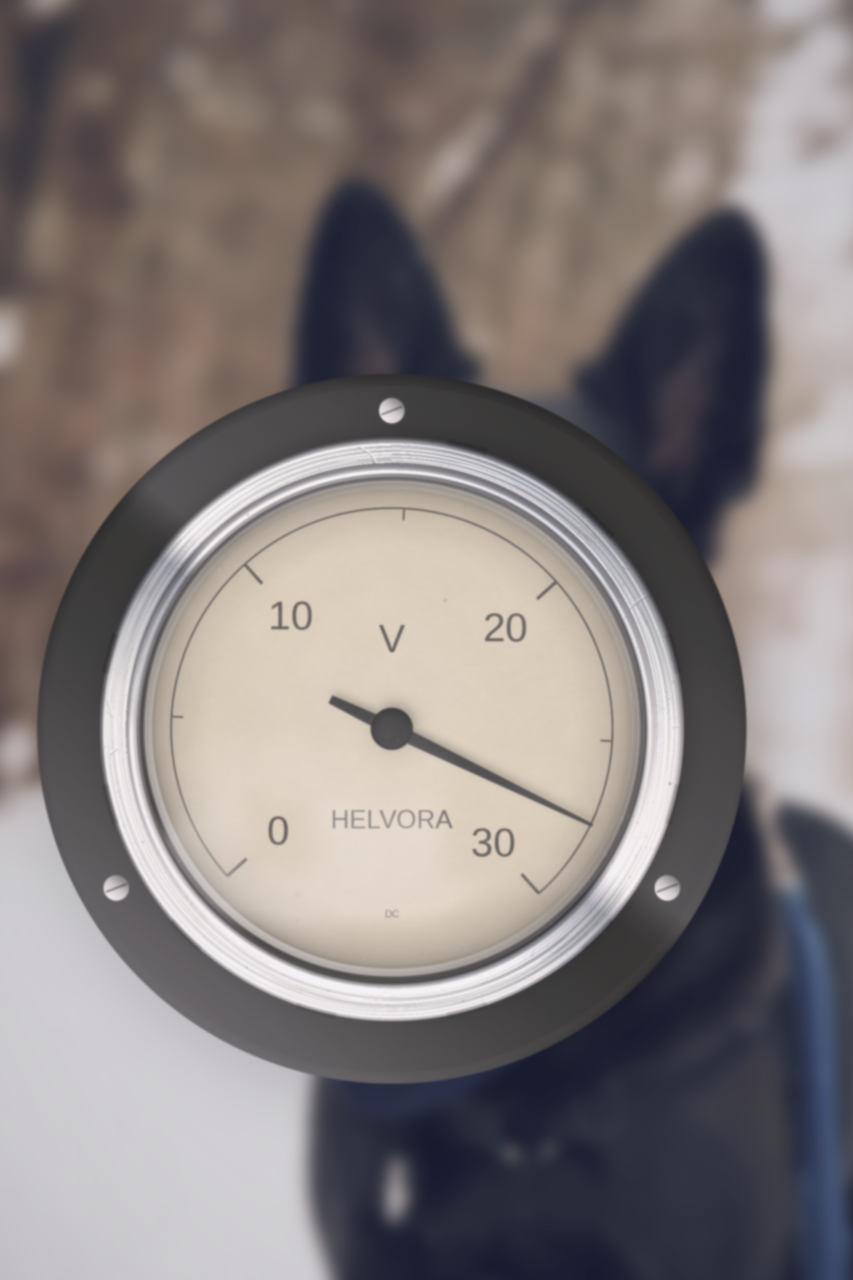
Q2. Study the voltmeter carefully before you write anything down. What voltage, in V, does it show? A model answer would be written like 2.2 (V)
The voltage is 27.5 (V)
